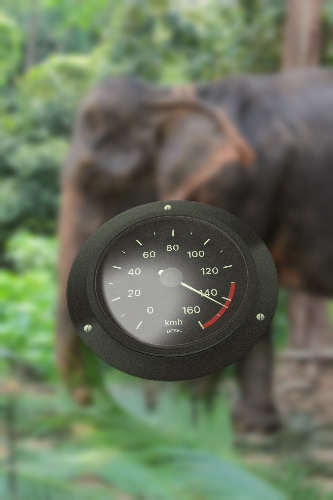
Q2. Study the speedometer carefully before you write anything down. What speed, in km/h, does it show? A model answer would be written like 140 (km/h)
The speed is 145 (km/h)
